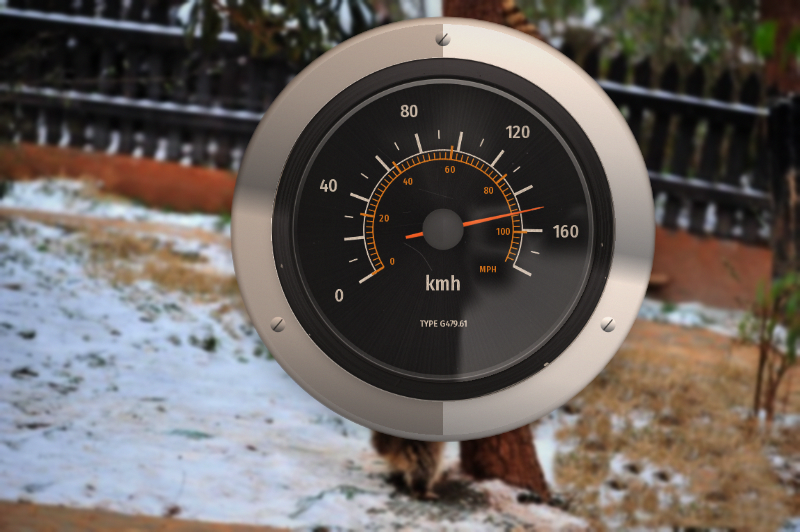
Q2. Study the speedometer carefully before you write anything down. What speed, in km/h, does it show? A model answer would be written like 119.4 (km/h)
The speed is 150 (km/h)
